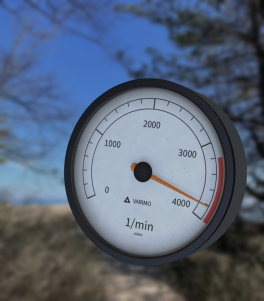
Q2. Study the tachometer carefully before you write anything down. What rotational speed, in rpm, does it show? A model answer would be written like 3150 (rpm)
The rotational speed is 3800 (rpm)
